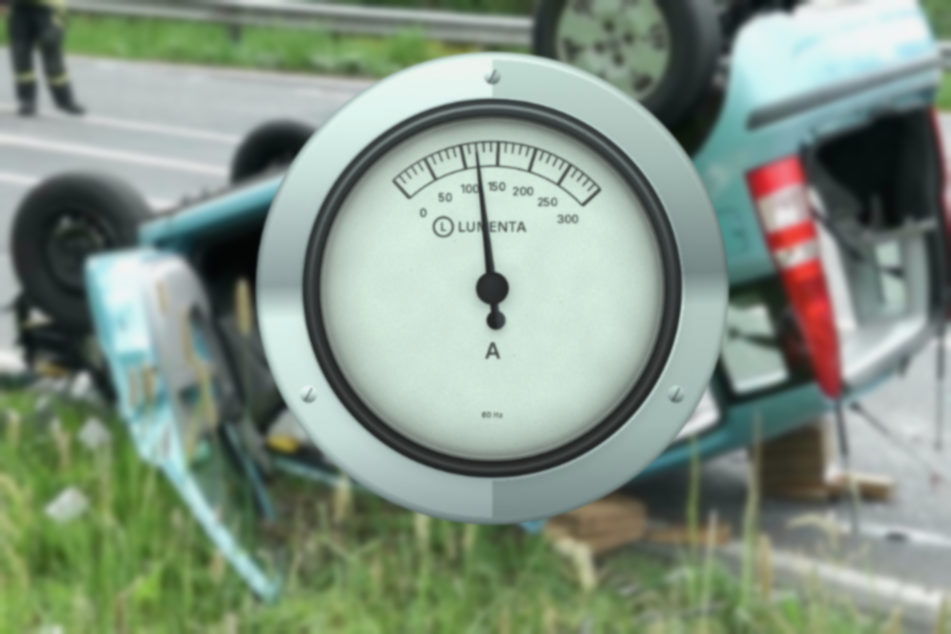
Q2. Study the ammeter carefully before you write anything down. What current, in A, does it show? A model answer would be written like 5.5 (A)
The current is 120 (A)
